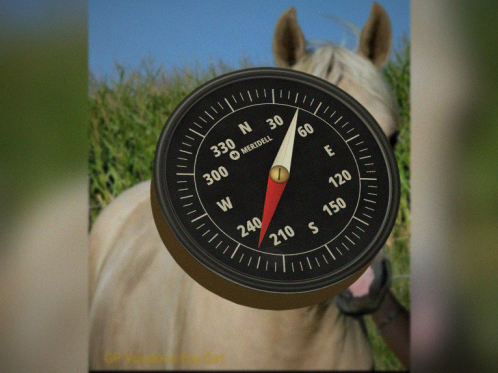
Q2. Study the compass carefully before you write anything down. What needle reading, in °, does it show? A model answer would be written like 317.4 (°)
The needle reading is 227.5 (°)
